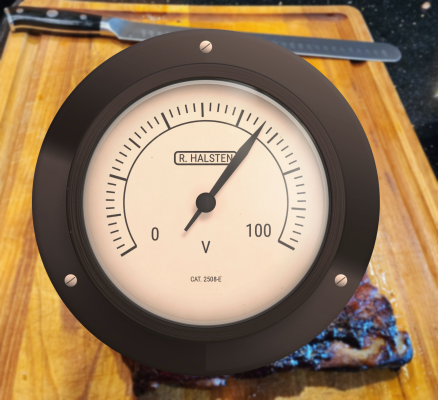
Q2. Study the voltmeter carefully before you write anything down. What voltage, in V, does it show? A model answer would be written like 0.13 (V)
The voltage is 66 (V)
